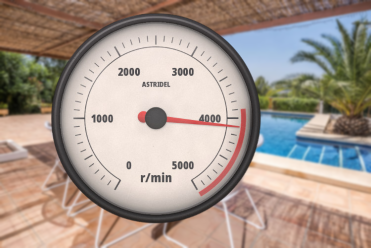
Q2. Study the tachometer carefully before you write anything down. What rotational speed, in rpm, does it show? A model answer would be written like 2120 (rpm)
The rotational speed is 4100 (rpm)
